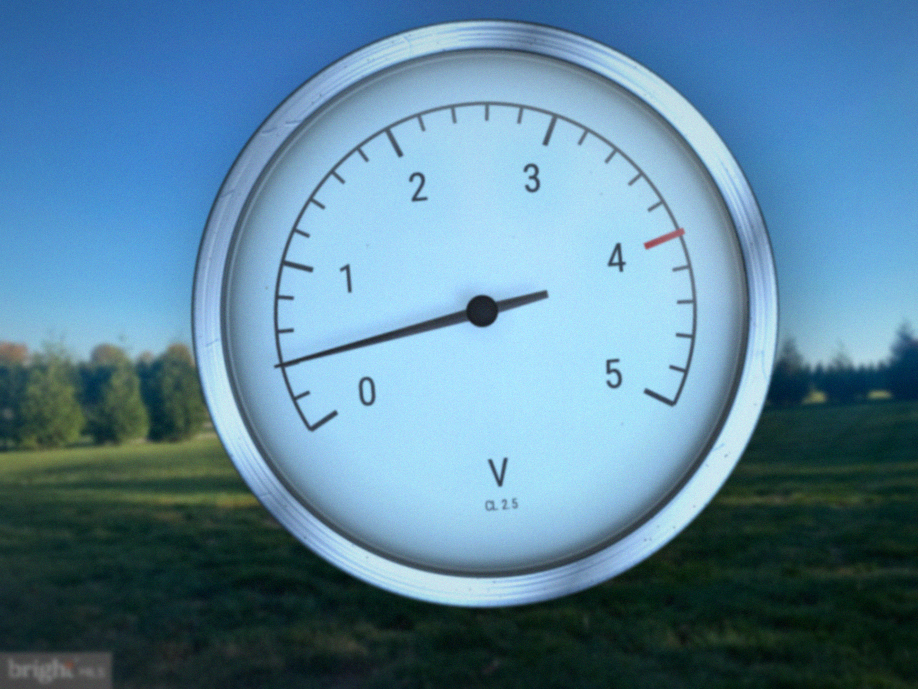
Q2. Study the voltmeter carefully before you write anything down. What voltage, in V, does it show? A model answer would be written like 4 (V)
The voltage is 0.4 (V)
